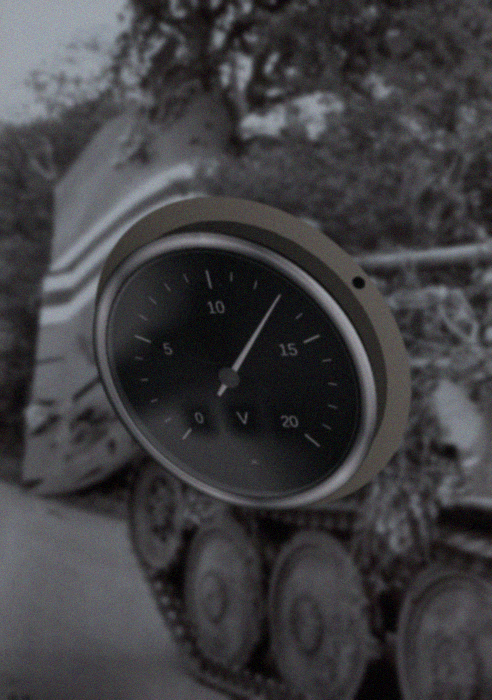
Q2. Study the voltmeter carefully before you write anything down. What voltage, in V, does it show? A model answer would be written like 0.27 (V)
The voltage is 13 (V)
